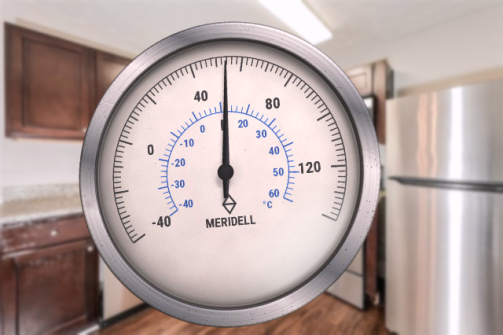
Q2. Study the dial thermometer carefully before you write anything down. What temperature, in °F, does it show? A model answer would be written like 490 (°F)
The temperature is 54 (°F)
